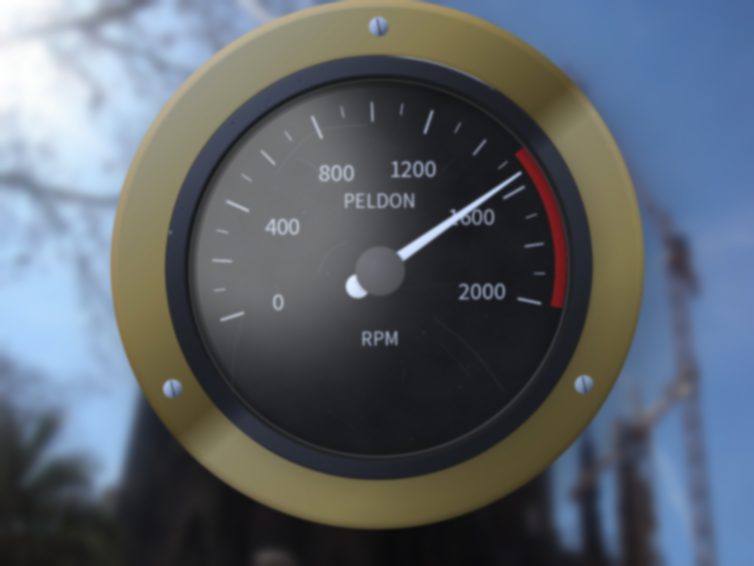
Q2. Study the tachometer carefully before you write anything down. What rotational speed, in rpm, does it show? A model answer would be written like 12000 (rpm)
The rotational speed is 1550 (rpm)
